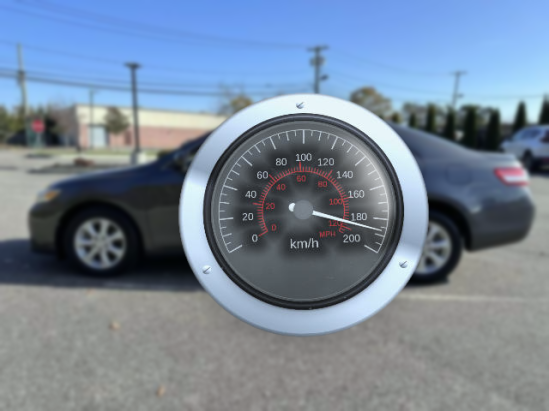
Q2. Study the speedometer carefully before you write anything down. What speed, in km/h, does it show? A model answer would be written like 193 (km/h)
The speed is 187.5 (km/h)
